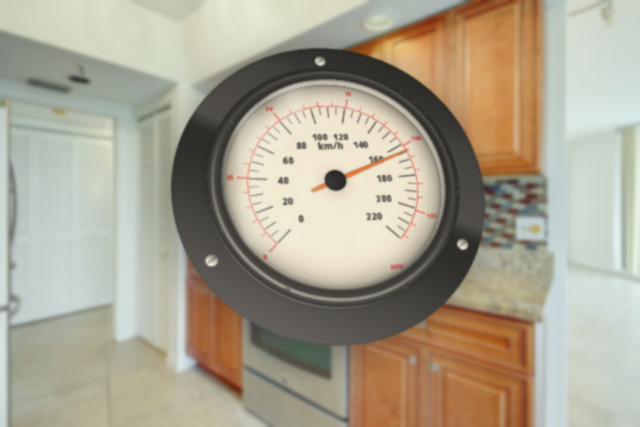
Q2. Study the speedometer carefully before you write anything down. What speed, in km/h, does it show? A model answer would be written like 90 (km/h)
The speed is 165 (km/h)
